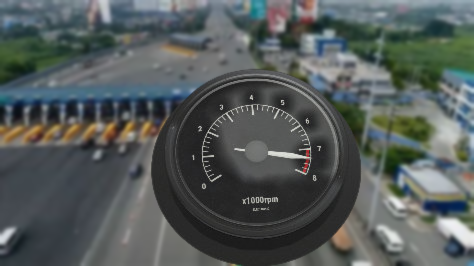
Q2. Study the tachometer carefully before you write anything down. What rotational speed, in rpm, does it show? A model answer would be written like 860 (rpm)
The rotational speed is 7400 (rpm)
